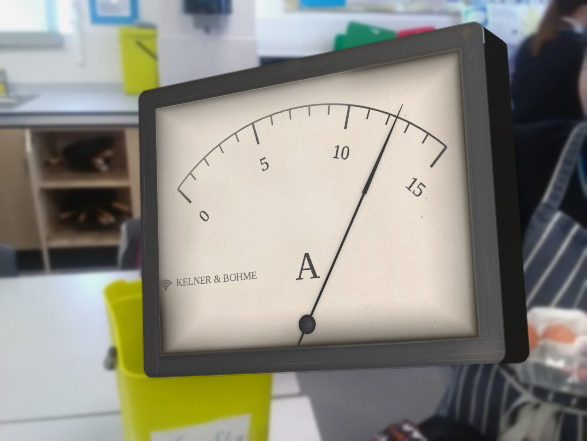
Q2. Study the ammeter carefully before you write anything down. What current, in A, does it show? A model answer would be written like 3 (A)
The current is 12.5 (A)
